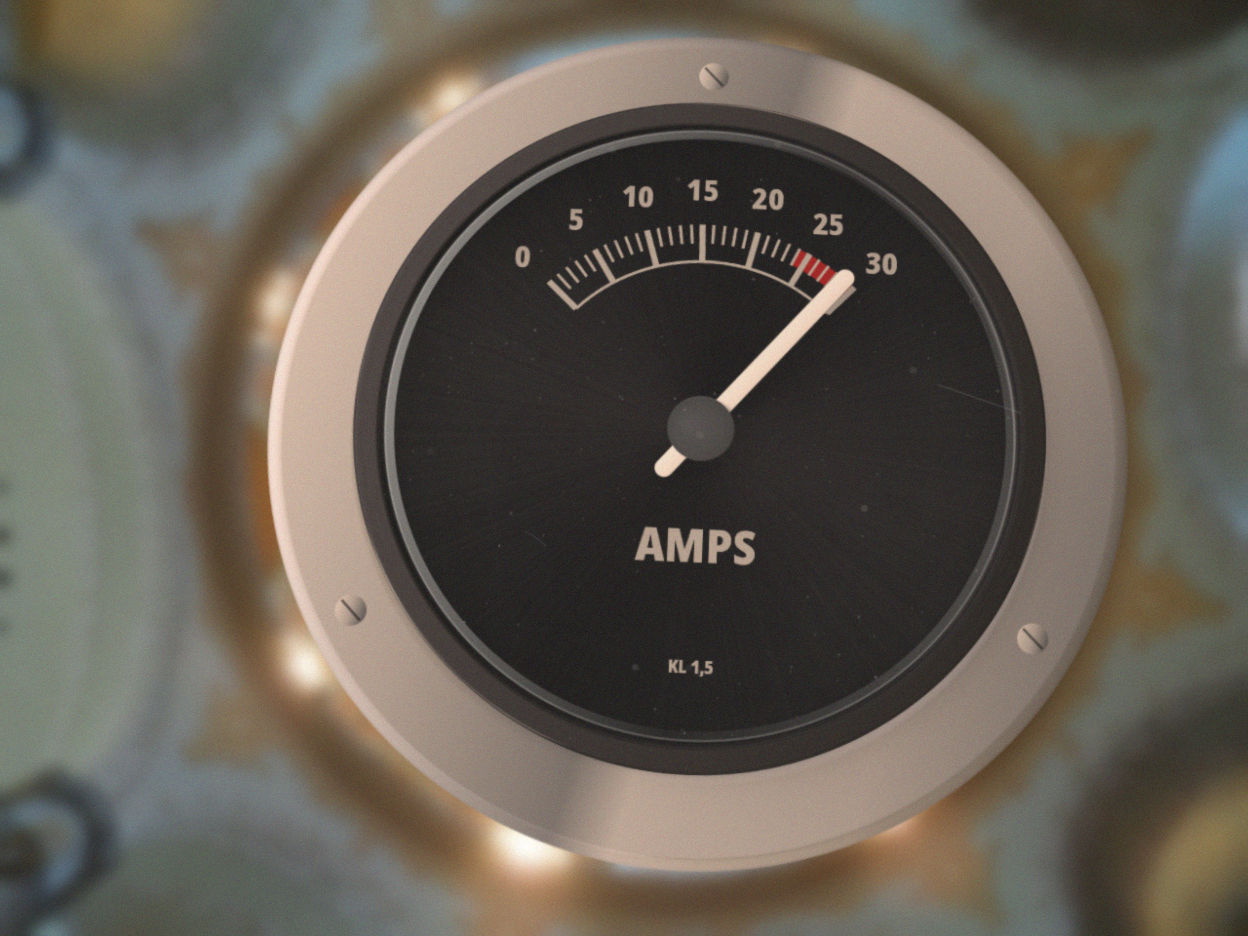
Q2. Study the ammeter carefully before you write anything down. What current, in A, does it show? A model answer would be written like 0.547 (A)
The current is 29 (A)
